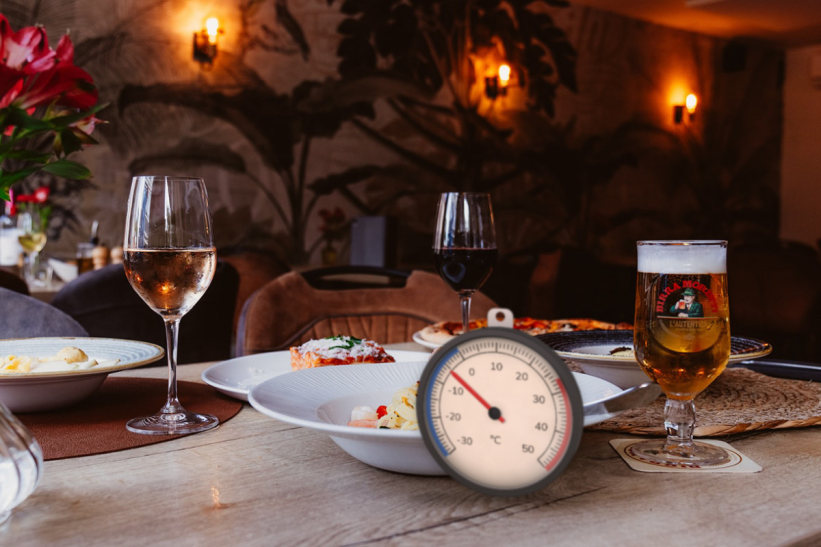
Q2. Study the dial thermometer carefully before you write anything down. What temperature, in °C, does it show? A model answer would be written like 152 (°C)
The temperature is -5 (°C)
